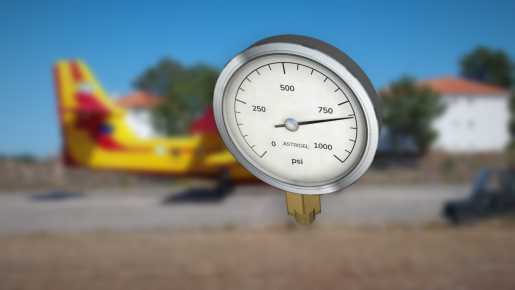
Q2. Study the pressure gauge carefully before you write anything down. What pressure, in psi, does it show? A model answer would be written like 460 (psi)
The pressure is 800 (psi)
